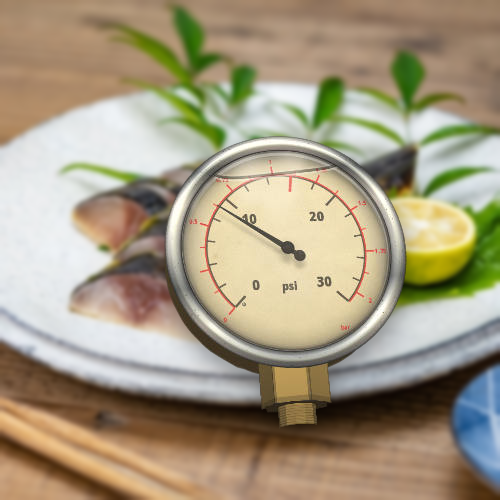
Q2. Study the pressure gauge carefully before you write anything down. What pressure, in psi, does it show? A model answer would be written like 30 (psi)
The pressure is 9 (psi)
